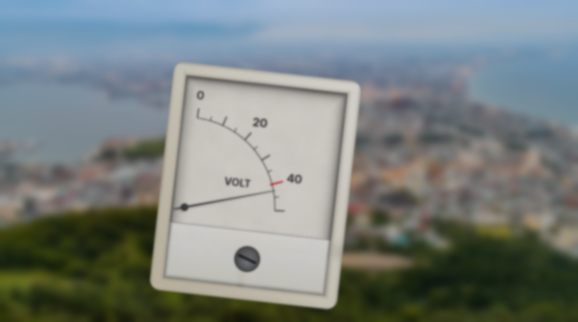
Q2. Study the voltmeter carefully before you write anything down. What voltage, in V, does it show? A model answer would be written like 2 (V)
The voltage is 42.5 (V)
